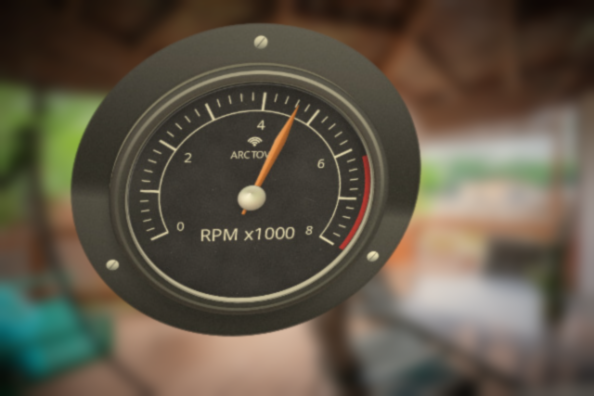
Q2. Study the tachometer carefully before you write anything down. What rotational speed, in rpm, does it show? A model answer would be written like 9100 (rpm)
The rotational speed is 4600 (rpm)
